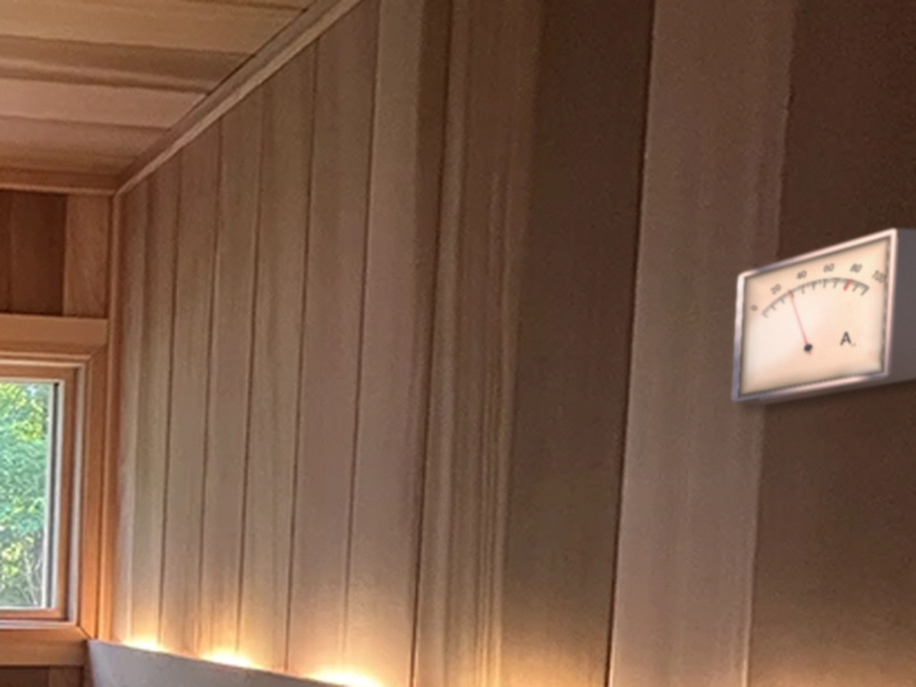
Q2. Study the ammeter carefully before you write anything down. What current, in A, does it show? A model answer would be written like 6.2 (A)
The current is 30 (A)
